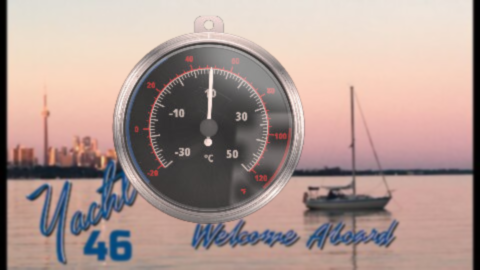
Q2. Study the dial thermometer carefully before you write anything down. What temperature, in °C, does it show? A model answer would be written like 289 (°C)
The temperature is 10 (°C)
